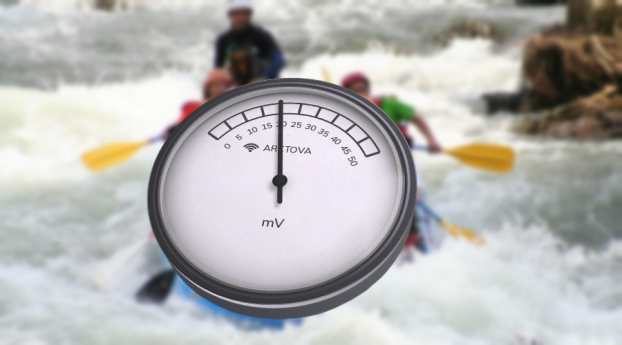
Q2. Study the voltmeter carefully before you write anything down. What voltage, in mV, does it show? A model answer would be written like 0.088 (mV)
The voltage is 20 (mV)
